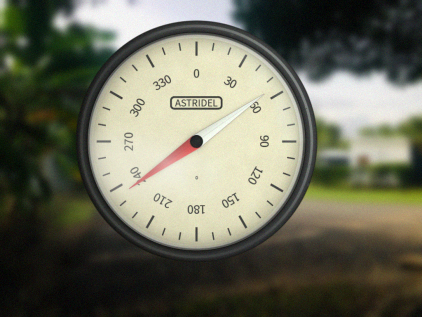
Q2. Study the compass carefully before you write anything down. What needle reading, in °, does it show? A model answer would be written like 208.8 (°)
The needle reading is 235 (°)
